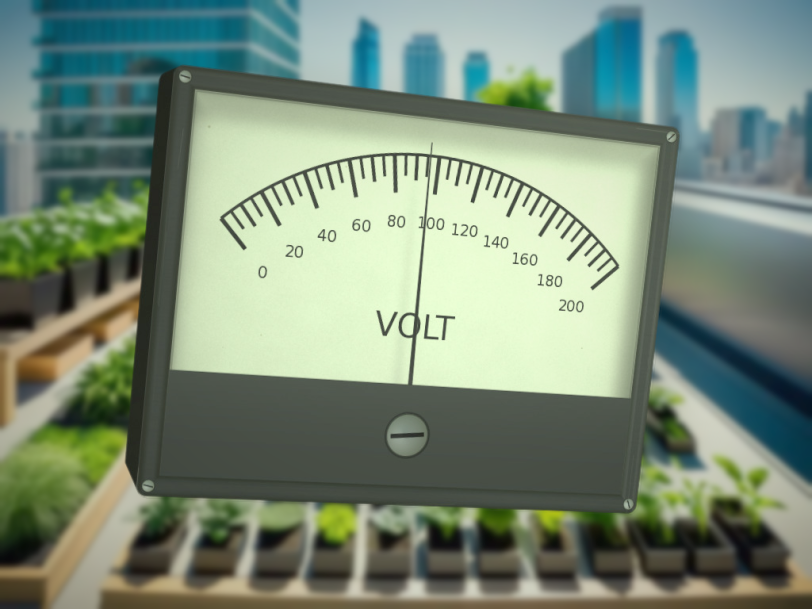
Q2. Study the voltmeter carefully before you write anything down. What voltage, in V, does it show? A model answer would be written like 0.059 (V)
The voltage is 95 (V)
